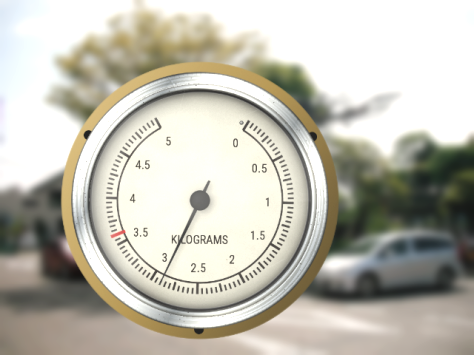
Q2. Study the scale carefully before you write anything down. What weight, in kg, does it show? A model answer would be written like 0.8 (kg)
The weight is 2.9 (kg)
